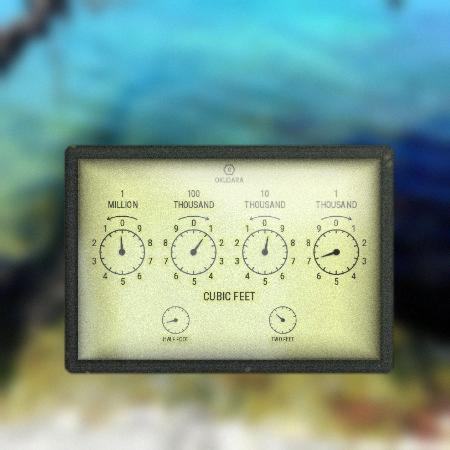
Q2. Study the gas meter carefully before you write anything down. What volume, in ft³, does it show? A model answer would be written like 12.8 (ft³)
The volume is 9700 (ft³)
